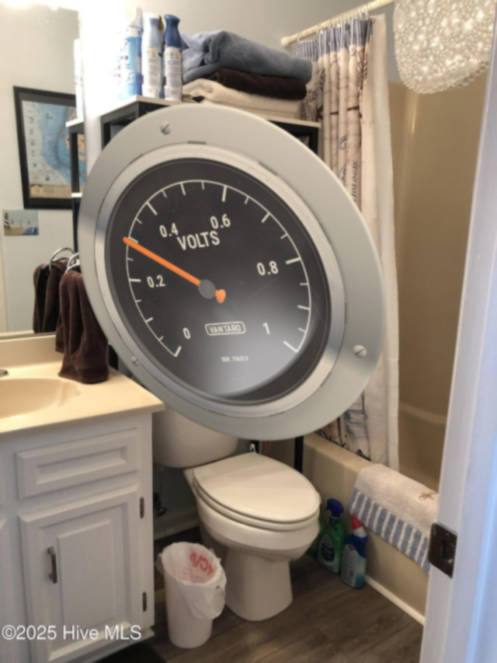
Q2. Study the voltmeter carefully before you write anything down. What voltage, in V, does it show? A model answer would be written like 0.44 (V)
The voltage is 0.3 (V)
